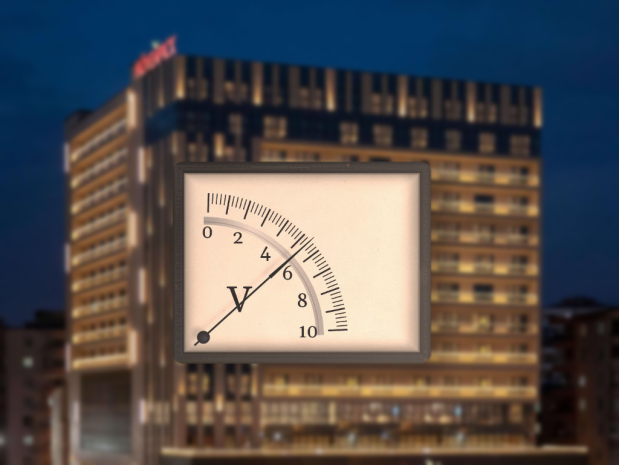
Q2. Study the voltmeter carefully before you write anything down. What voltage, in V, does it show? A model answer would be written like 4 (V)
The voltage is 5.4 (V)
